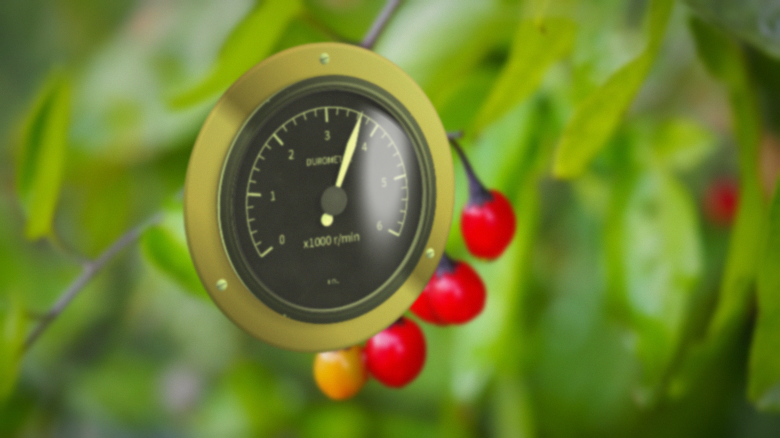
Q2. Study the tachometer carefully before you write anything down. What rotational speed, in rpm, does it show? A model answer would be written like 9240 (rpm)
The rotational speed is 3600 (rpm)
